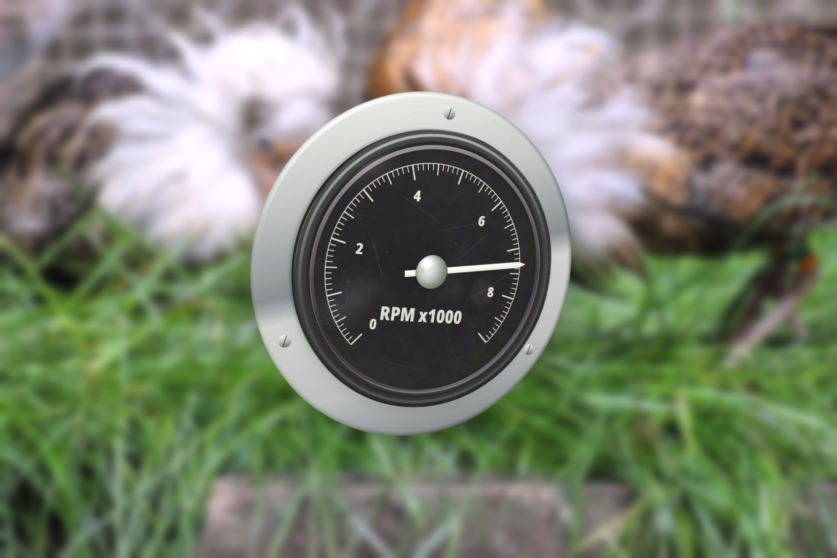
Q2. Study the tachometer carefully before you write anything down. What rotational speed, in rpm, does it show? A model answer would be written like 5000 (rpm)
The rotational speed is 7300 (rpm)
